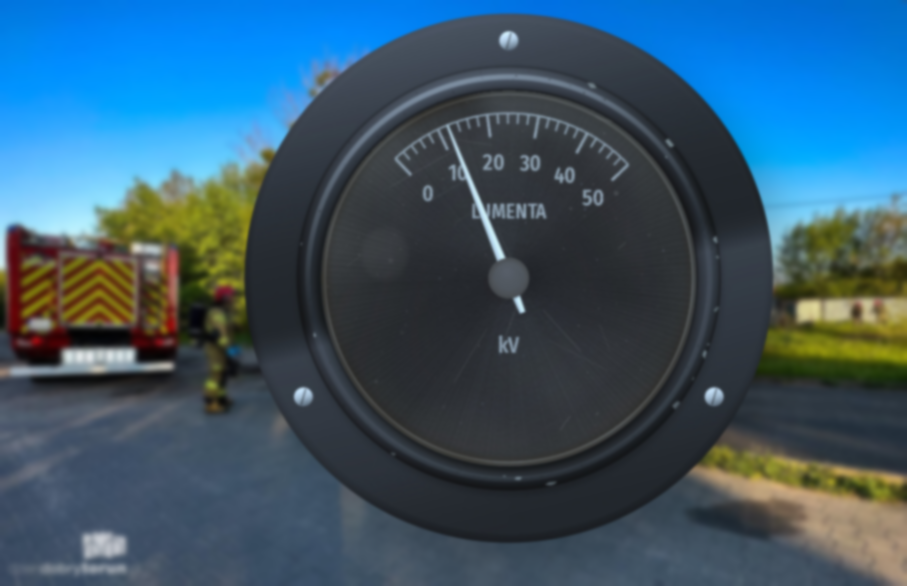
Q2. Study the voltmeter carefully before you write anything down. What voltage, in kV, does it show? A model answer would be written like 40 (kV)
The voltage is 12 (kV)
